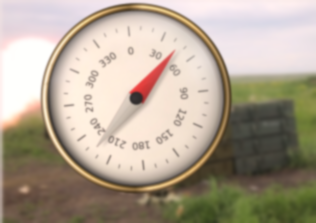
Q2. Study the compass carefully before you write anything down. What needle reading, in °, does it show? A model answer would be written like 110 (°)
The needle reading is 45 (°)
